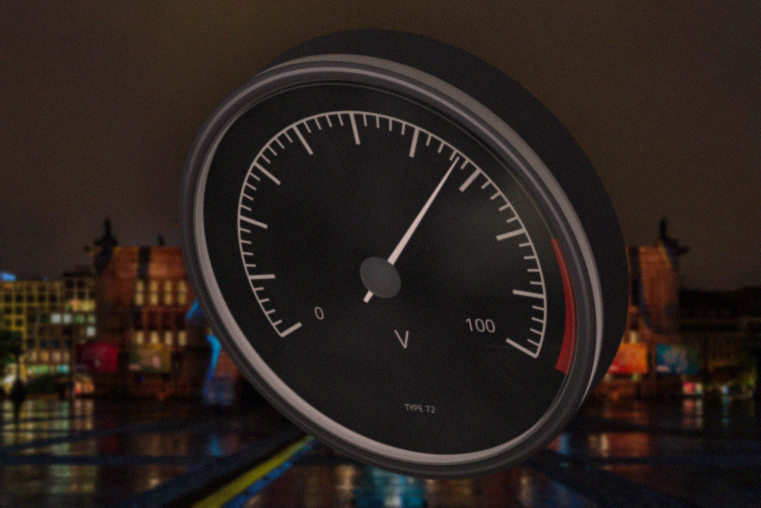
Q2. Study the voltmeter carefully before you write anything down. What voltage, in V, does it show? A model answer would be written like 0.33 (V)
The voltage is 67 (V)
